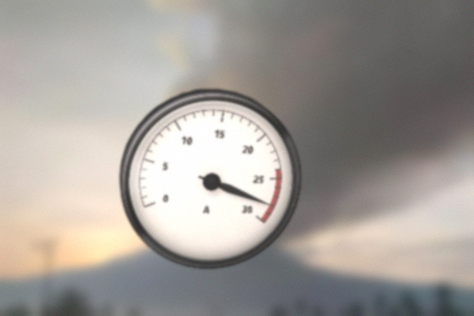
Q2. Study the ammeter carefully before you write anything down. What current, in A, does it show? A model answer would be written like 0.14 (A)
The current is 28 (A)
